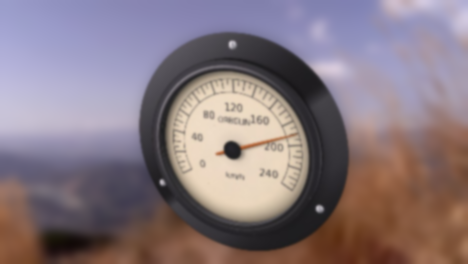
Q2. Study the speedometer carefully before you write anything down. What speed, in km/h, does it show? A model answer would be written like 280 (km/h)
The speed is 190 (km/h)
